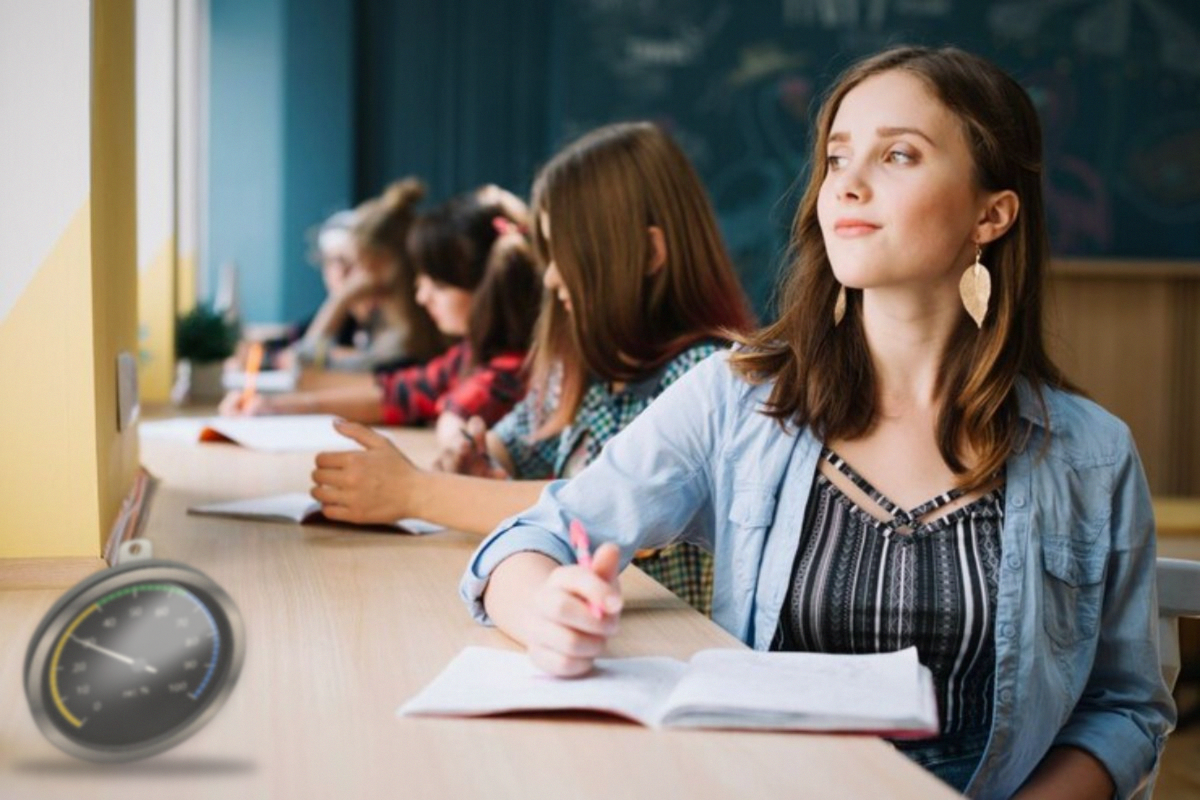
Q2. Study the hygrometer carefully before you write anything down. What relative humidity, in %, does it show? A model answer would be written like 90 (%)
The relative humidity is 30 (%)
